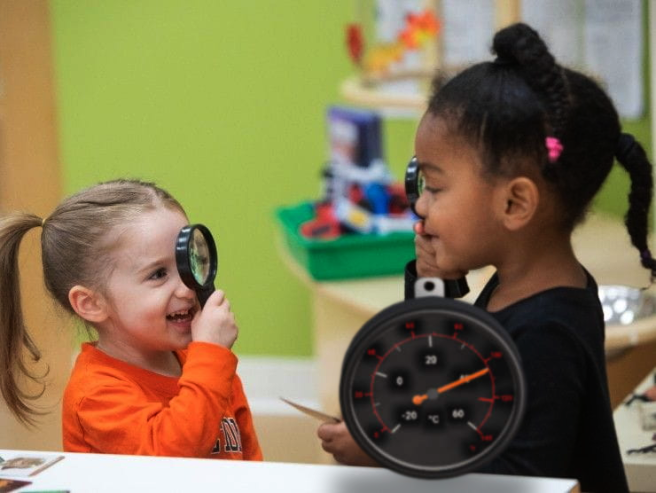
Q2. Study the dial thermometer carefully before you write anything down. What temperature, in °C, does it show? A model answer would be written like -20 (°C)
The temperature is 40 (°C)
